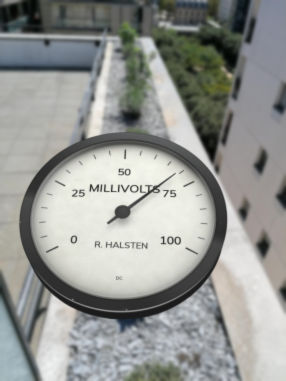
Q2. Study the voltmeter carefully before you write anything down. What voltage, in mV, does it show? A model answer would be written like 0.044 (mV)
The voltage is 70 (mV)
